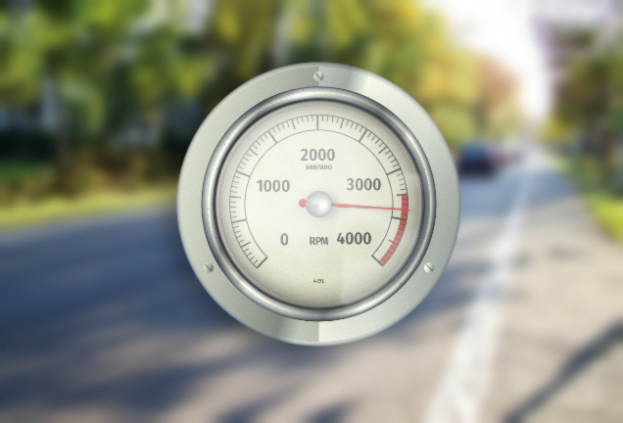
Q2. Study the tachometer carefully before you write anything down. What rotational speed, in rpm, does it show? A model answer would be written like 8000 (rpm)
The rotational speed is 3400 (rpm)
